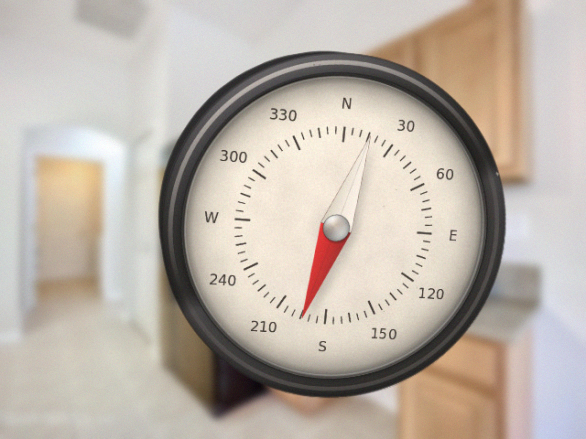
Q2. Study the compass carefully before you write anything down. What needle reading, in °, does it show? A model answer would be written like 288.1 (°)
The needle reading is 195 (°)
